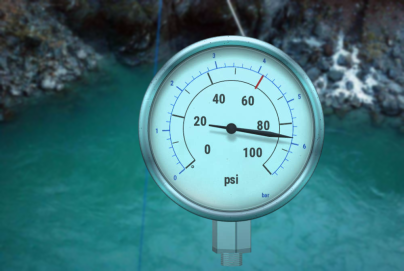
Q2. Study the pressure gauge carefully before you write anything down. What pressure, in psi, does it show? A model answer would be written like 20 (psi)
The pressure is 85 (psi)
